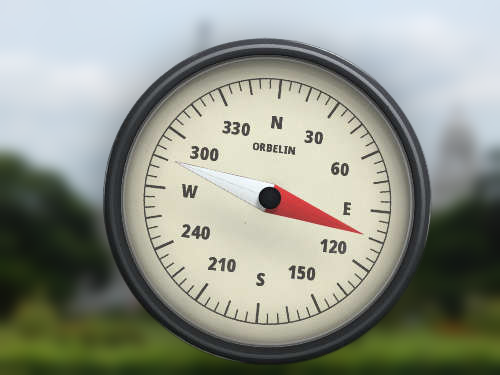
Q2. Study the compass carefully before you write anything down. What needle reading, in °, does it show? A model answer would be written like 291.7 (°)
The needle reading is 105 (°)
